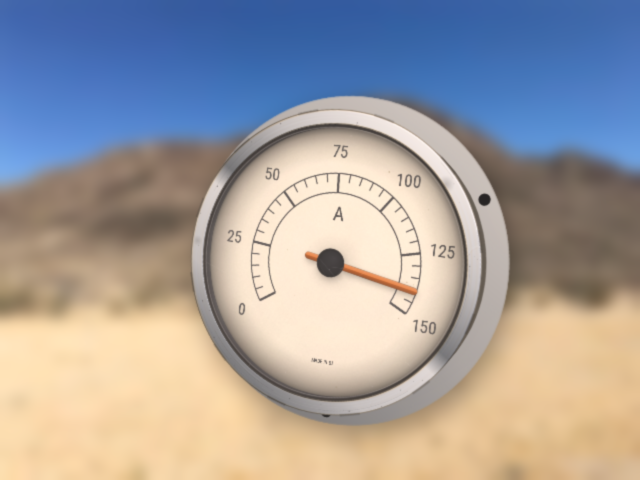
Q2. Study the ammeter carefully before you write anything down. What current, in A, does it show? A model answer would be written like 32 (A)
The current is 140 (A)
